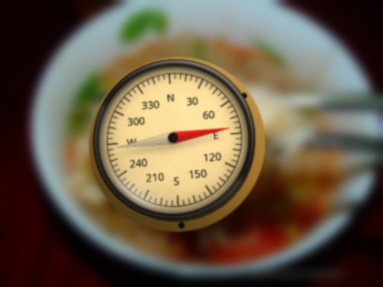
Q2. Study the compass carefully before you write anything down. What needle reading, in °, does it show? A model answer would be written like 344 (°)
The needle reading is 85 (°)
